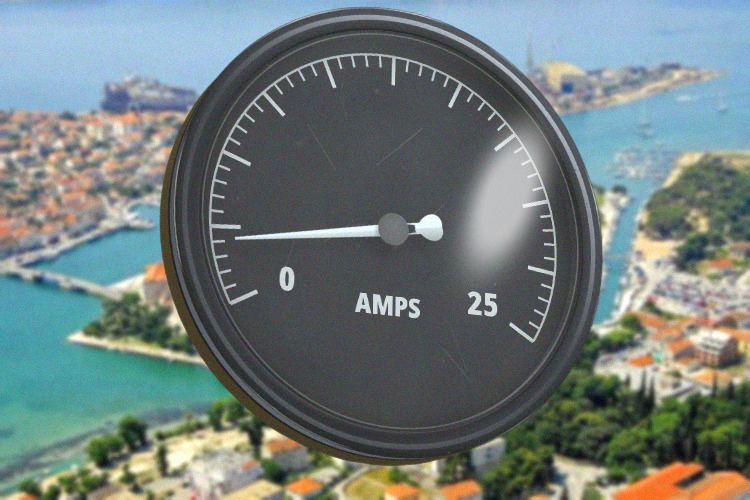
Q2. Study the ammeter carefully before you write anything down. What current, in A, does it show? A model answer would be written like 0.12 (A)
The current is 2 (A)
